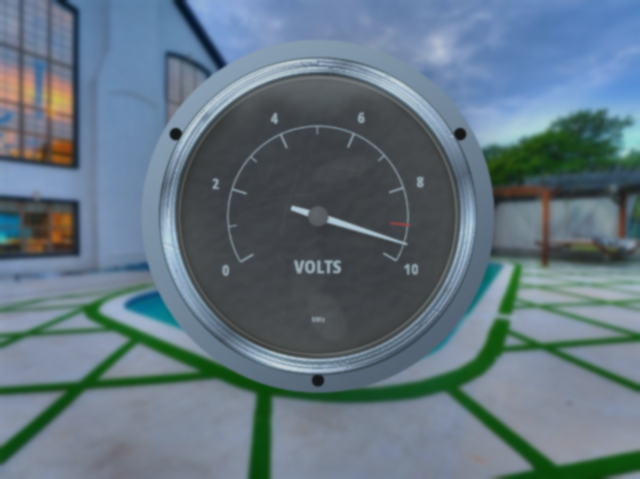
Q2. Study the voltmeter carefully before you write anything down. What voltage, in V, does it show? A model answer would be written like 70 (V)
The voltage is 9.5 (V)
